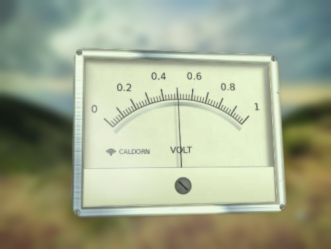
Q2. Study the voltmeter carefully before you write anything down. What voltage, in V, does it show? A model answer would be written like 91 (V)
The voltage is 0.5 (V)
